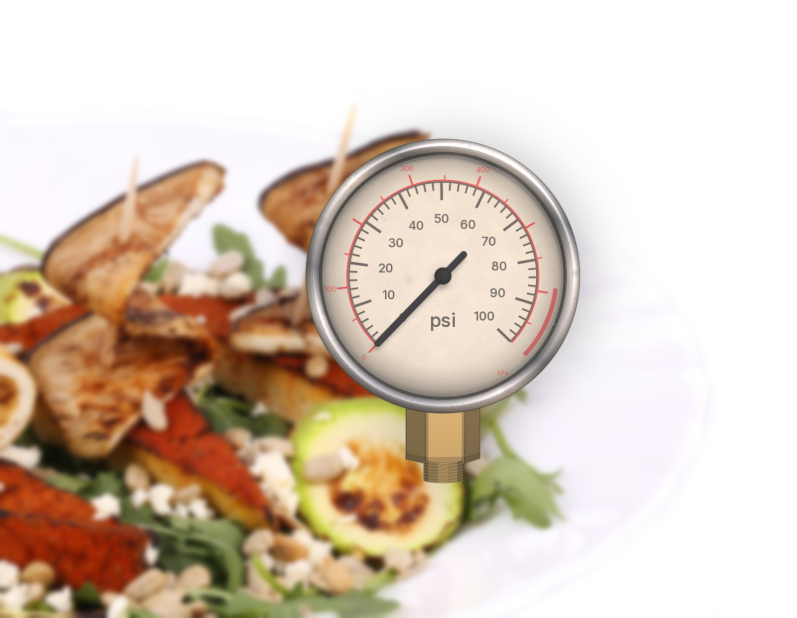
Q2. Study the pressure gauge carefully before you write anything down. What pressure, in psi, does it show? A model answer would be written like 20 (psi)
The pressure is 0 (psi)
